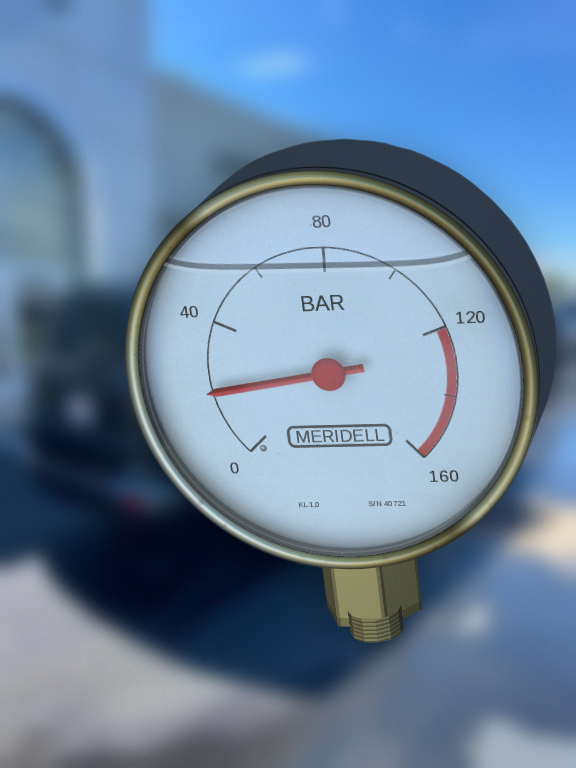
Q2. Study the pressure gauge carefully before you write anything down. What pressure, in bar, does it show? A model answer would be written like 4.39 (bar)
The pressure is 20 (bar)
